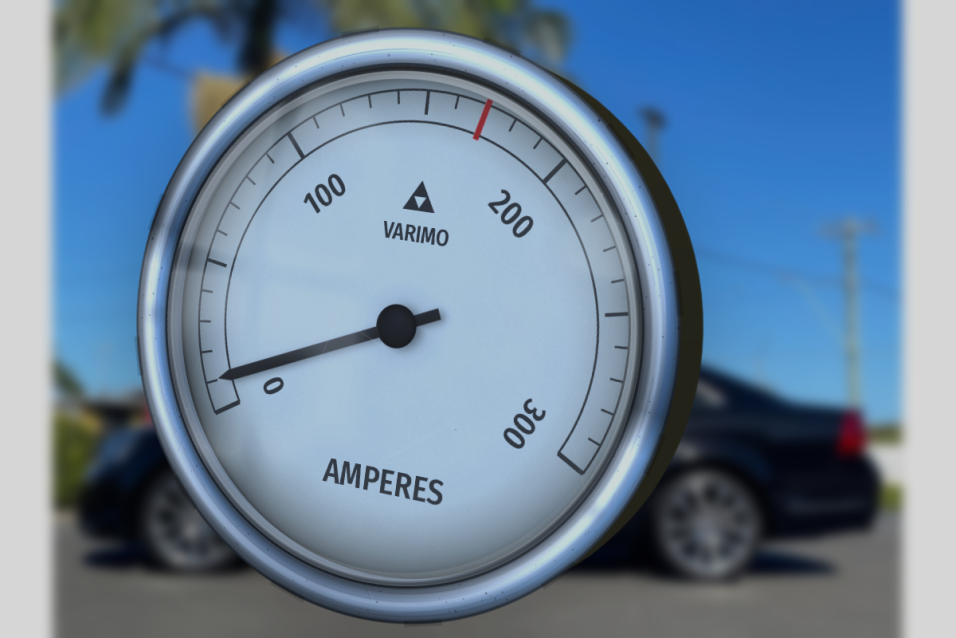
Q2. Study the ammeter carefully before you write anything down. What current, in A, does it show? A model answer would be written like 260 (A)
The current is 10 (A)
